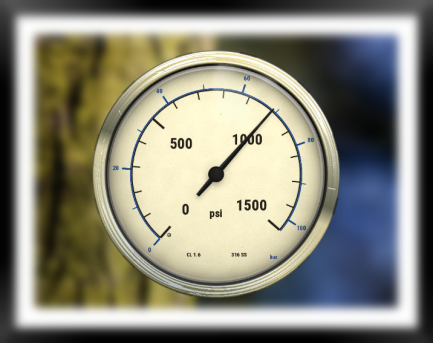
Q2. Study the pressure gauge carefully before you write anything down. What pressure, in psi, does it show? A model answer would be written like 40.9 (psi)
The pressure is 1000 (psi)
